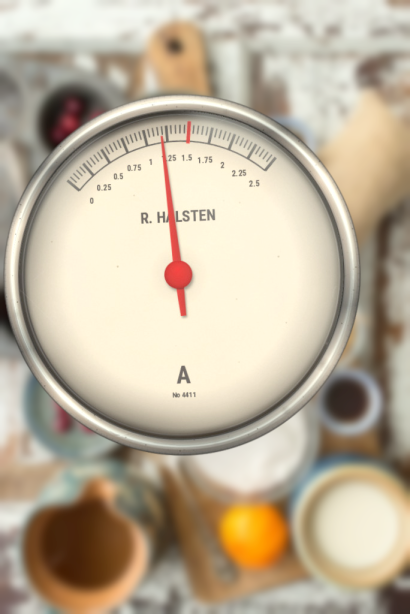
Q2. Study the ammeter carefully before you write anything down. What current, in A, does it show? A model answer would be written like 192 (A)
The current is 1.2 (A)
